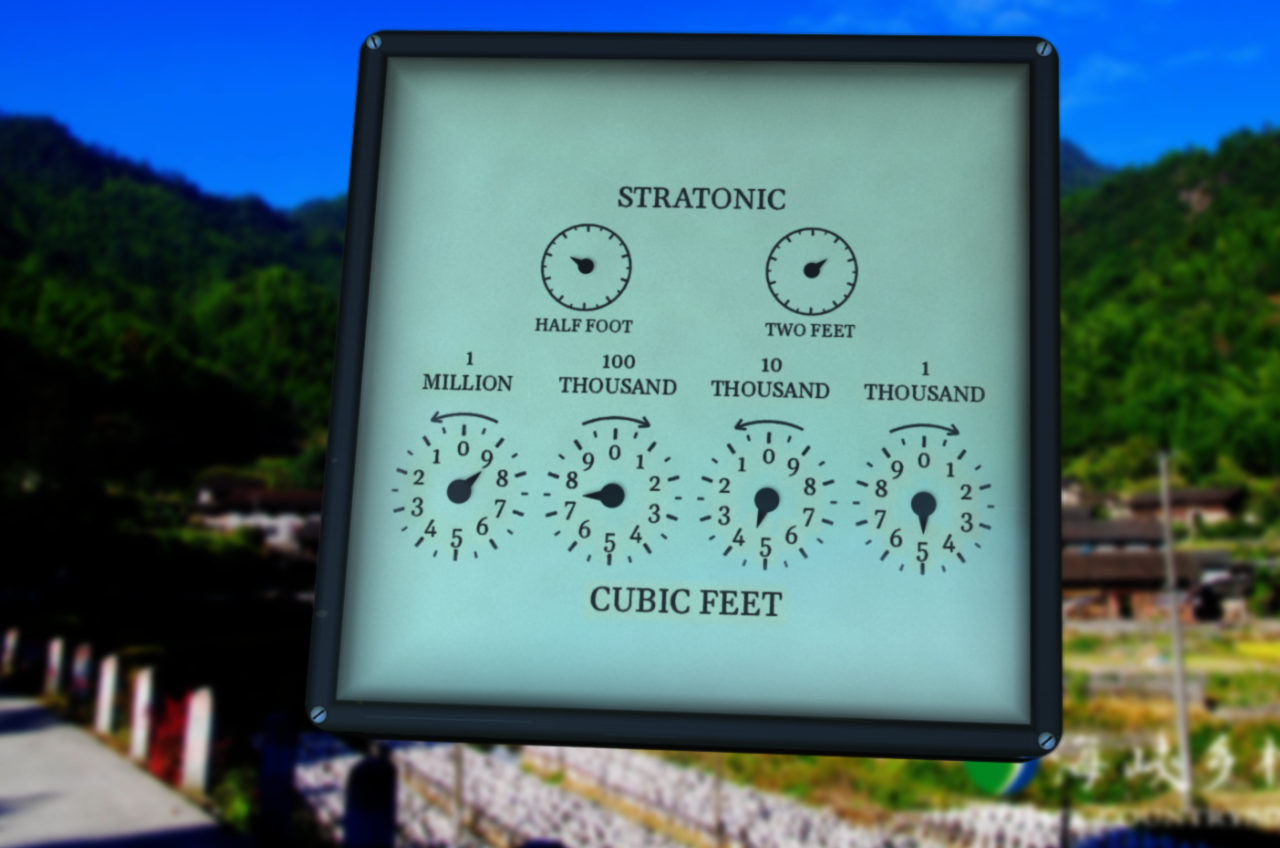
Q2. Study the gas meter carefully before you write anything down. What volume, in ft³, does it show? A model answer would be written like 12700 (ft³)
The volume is 874500 (ft³)
